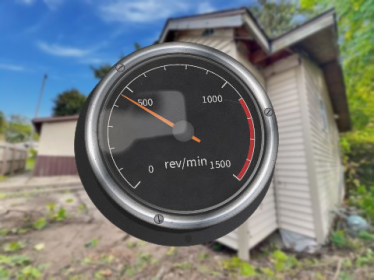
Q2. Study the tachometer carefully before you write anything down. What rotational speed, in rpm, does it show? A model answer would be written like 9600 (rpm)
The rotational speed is 450 (rpm)
